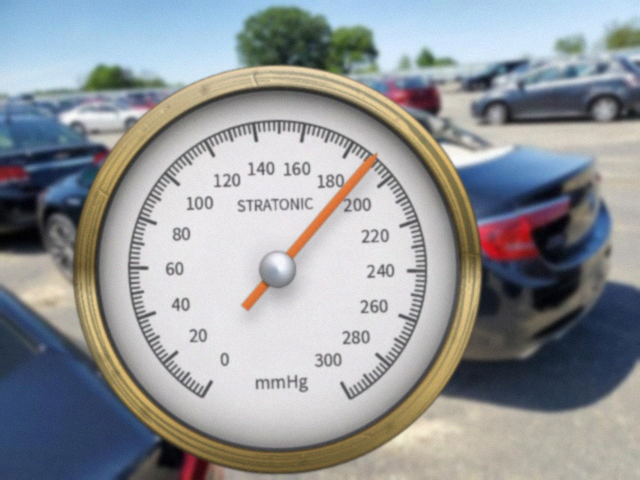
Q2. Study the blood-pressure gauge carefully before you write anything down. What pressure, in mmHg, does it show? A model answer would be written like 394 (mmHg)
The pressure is 190 (mmHg)
